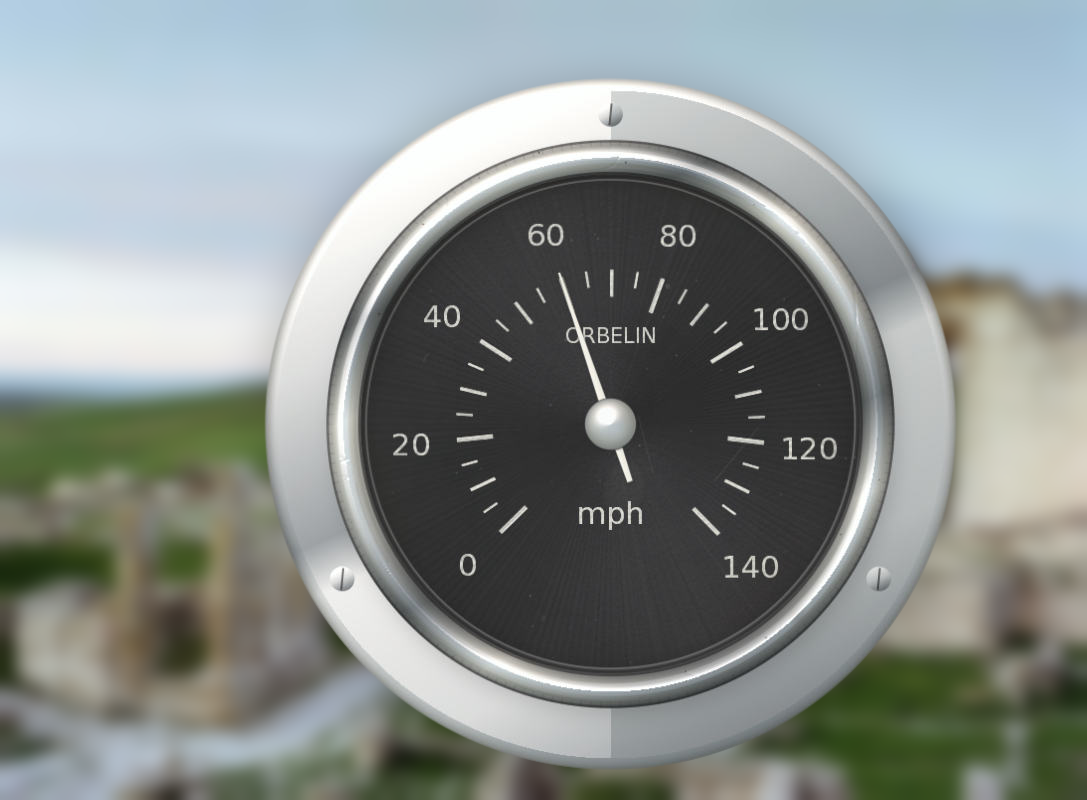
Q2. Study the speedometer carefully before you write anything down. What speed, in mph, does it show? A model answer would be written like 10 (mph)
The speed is 60 (mph)
